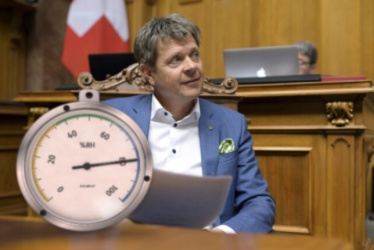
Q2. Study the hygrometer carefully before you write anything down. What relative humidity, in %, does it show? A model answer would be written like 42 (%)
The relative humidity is 80 (%)
